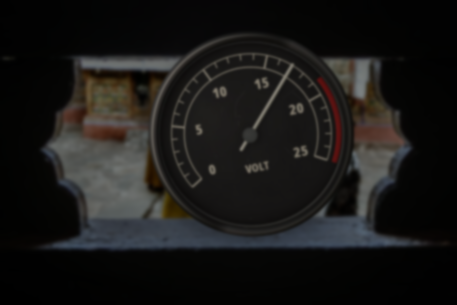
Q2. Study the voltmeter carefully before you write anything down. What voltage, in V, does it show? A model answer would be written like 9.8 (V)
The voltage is 17 (V)
